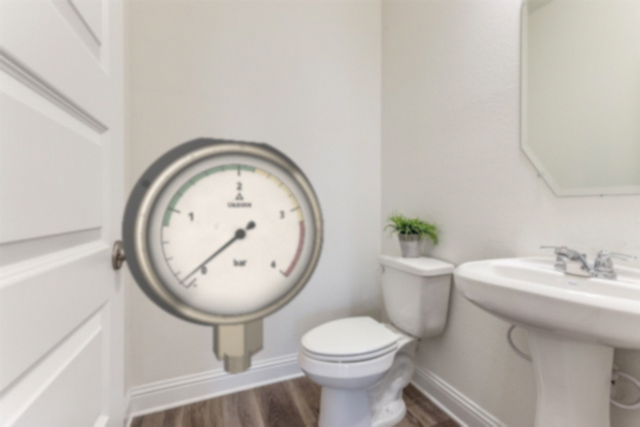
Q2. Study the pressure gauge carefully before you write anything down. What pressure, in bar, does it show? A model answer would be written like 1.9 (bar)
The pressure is 0.1 (bar)
